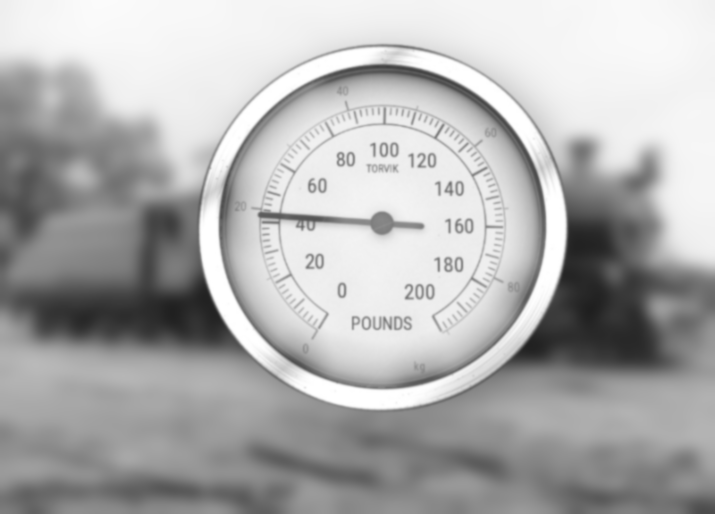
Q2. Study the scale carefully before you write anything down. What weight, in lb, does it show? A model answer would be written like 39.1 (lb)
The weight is 42 (lb)
